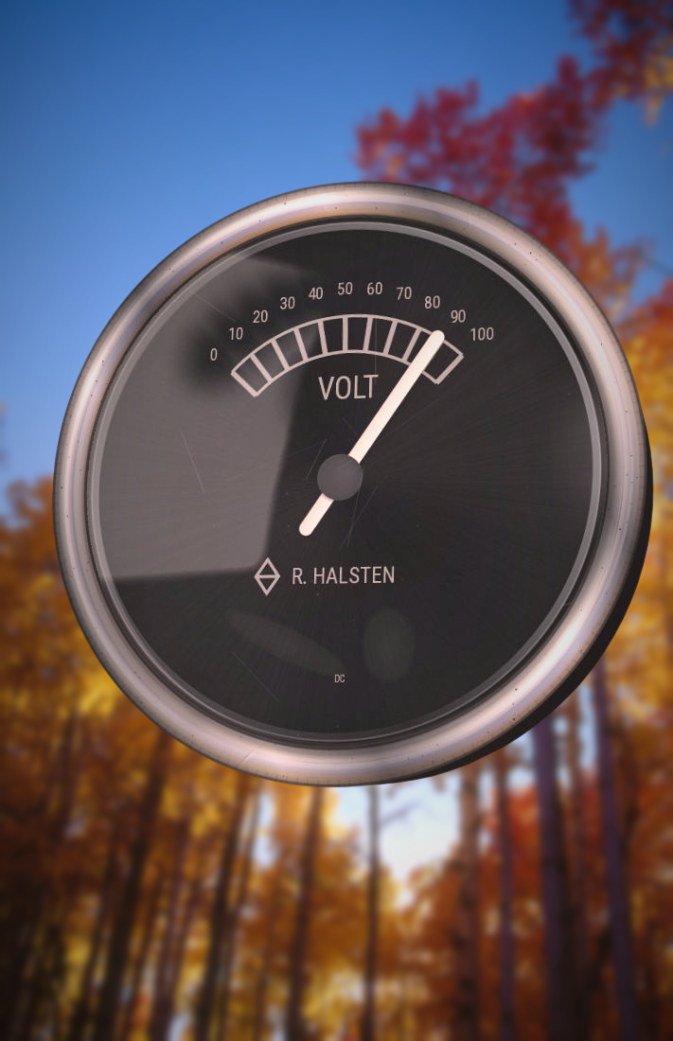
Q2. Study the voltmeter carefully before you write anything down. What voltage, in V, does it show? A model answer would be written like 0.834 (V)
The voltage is 90 (V)
